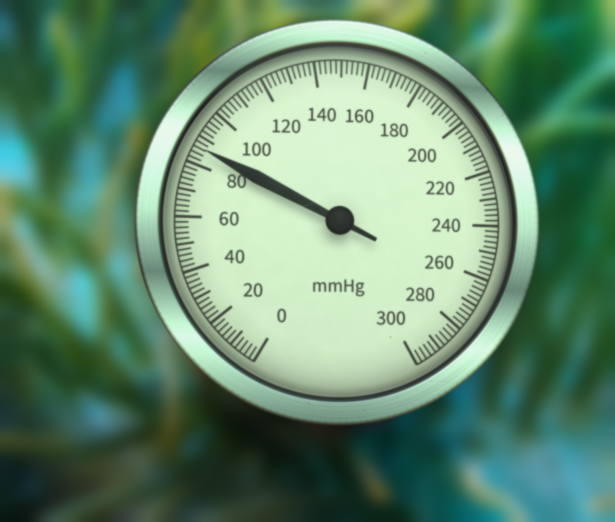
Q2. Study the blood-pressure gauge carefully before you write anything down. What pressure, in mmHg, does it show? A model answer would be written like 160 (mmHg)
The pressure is 86 (mmHg)
